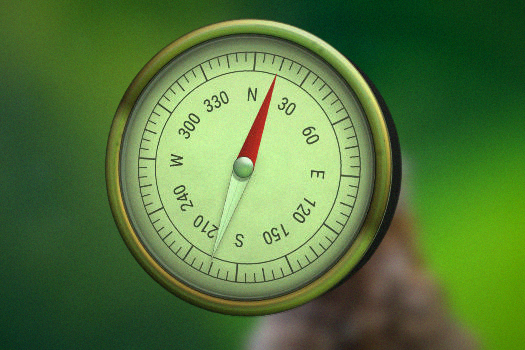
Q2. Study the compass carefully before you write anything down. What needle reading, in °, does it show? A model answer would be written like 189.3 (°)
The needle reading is 15 (°)
